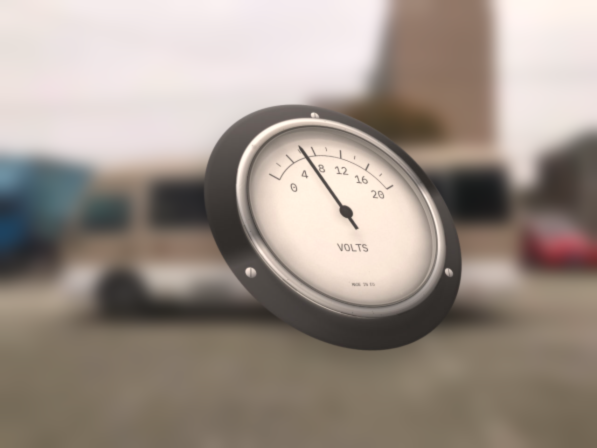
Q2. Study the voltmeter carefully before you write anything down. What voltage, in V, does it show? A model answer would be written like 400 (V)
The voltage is 6 (V)
